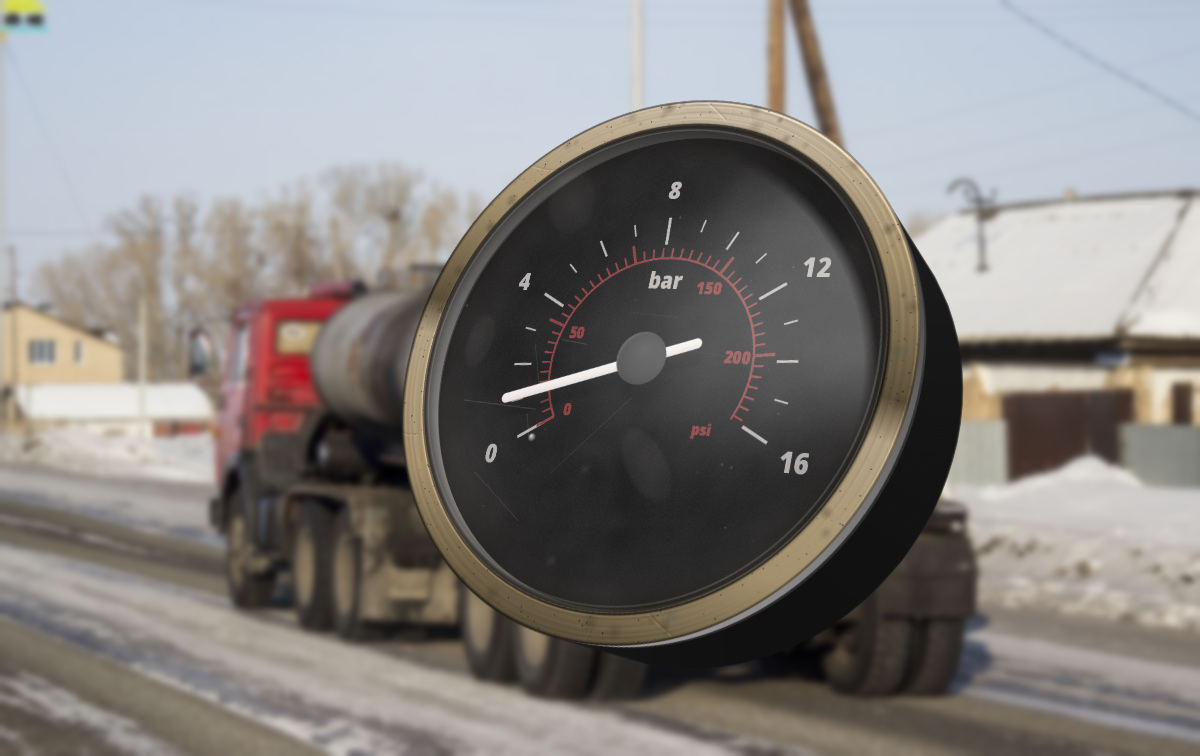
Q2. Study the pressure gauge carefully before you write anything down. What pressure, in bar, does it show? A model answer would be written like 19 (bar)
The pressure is 1 (bar)
